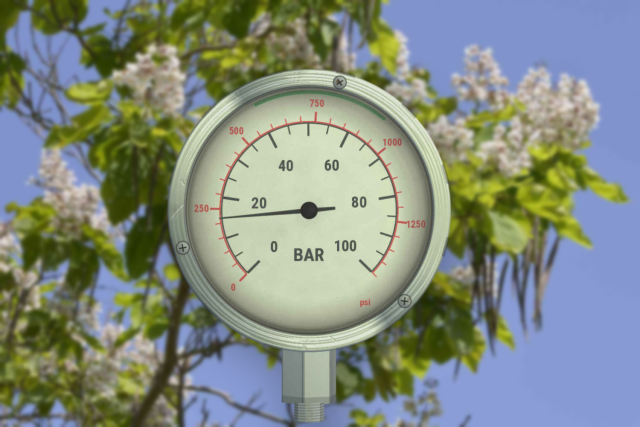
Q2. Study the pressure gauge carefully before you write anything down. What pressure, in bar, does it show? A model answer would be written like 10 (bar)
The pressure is 15 (bar)
